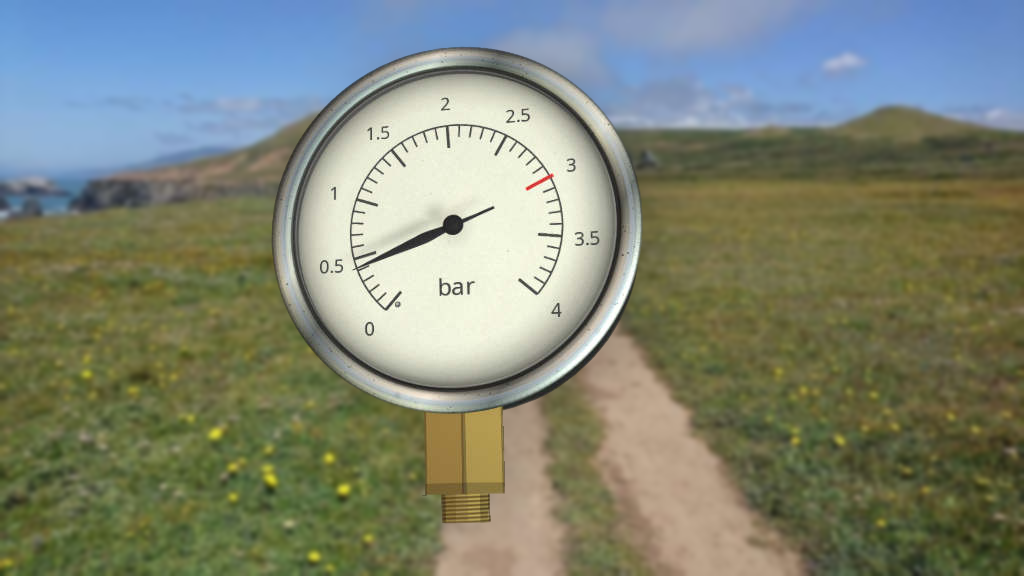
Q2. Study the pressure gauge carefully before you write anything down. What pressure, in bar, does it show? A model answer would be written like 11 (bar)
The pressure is 0.4 (bar)
